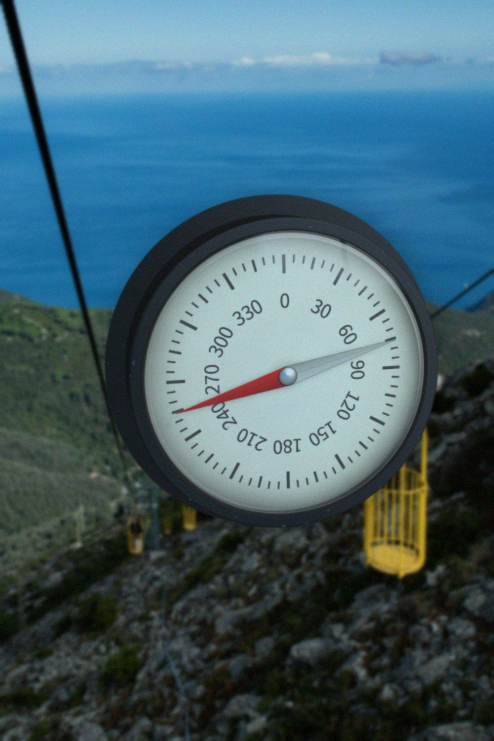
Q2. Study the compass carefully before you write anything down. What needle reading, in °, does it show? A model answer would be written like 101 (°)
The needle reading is 255 (°)
